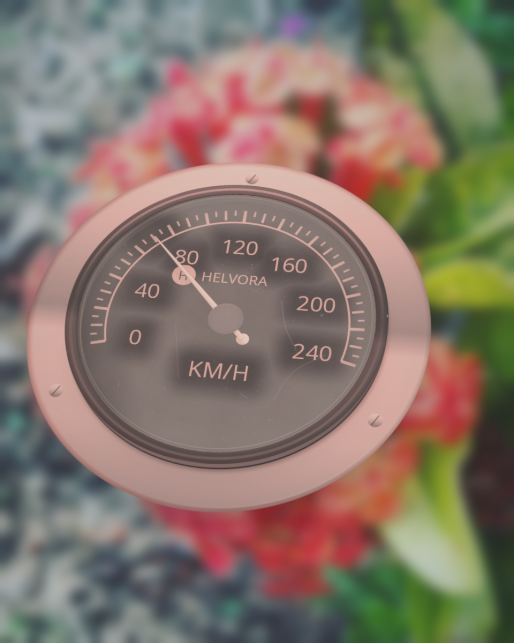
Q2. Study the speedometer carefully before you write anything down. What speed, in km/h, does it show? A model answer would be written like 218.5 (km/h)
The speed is 70 (km/h)
